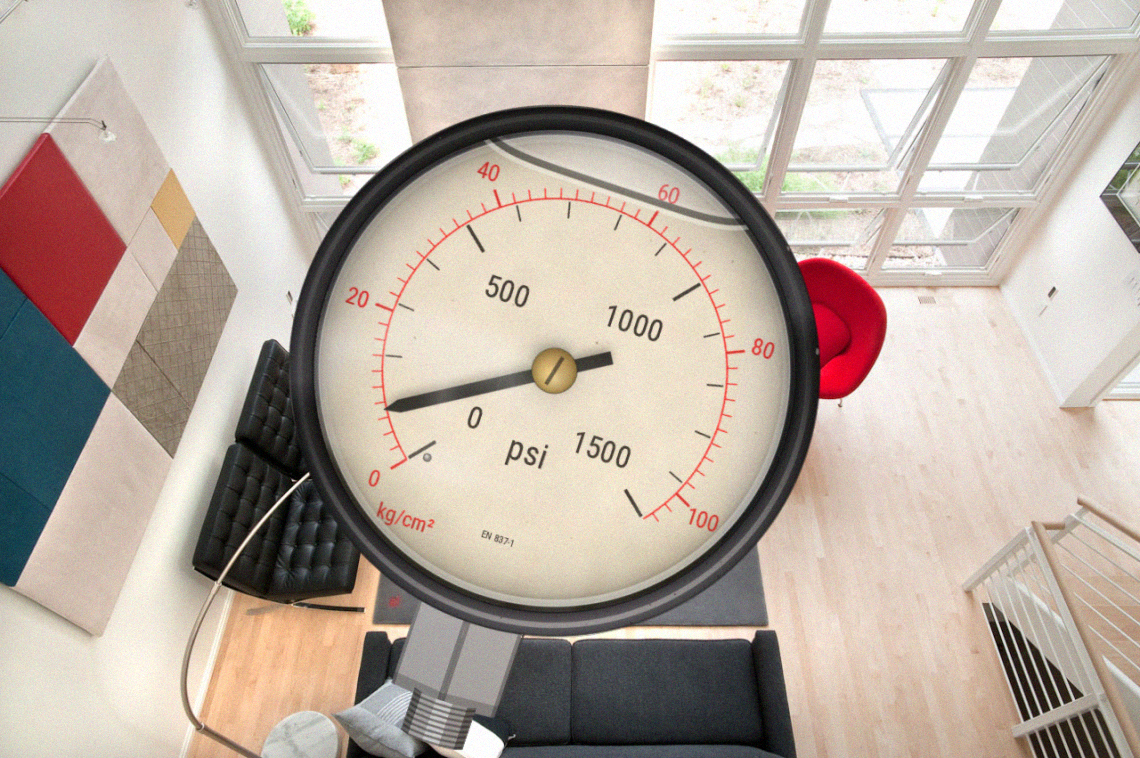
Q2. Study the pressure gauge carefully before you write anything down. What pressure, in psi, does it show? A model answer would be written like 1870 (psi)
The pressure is 100 (psi)
